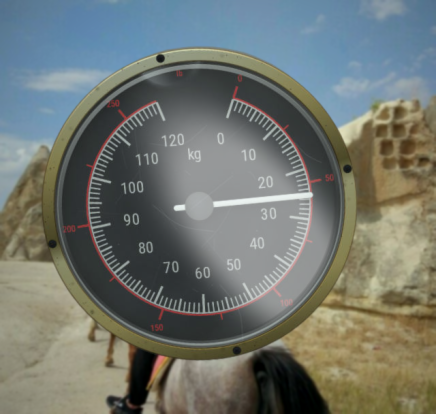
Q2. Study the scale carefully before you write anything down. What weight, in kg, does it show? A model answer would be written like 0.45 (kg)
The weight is 25 (kg)
